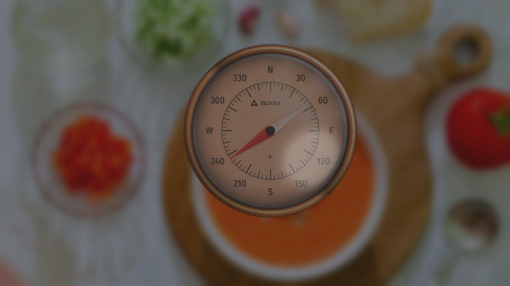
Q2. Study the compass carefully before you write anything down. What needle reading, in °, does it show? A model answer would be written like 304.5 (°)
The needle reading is 235 (°)
